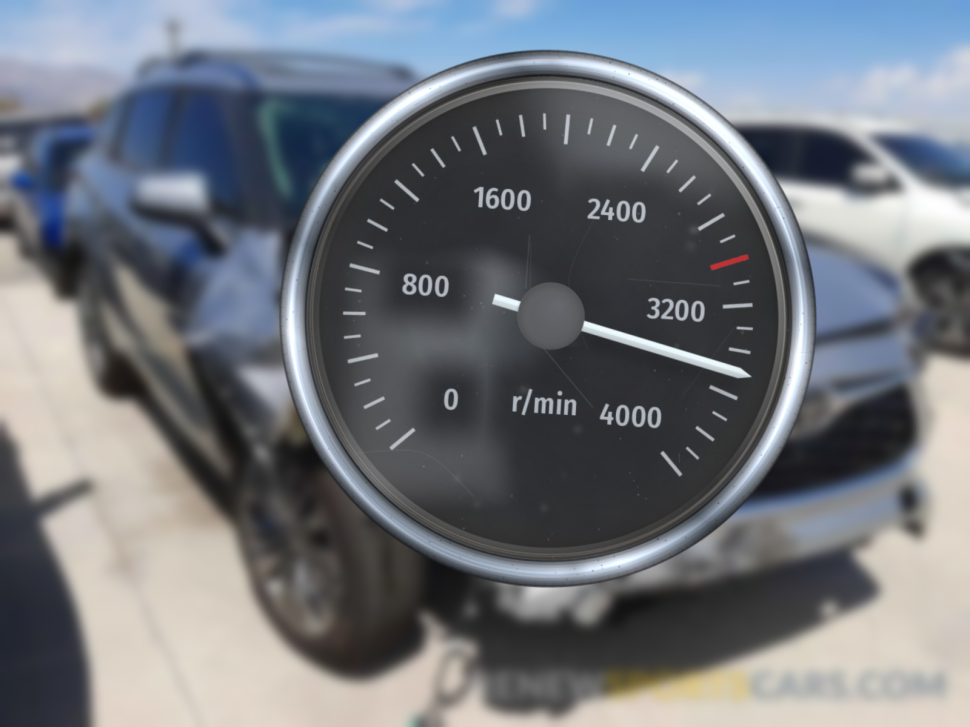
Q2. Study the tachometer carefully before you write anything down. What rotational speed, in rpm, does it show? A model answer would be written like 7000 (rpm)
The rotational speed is 3500 (rpm)
